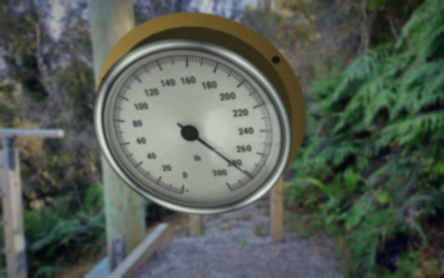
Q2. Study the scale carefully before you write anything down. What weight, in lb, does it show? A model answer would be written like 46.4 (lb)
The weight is 280 (lb)
